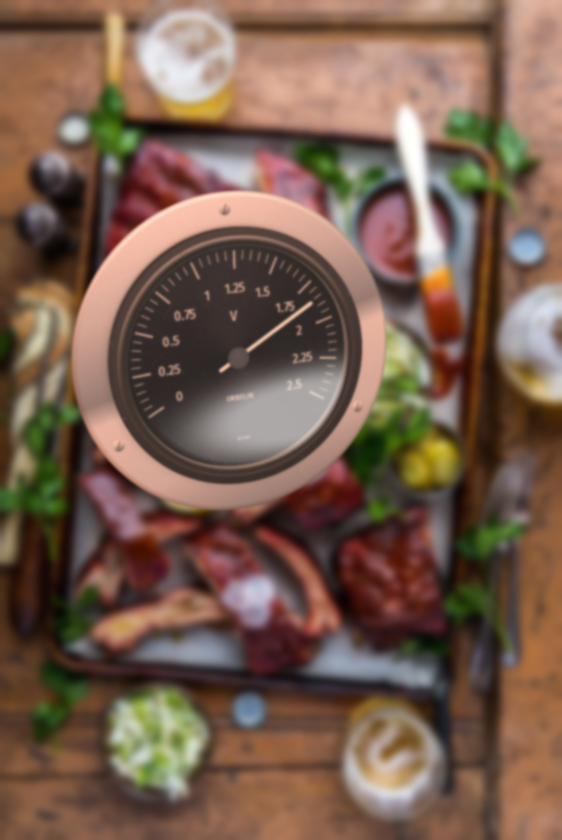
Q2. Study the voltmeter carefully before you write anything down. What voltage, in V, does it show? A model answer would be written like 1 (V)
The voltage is 1.85 (V)
